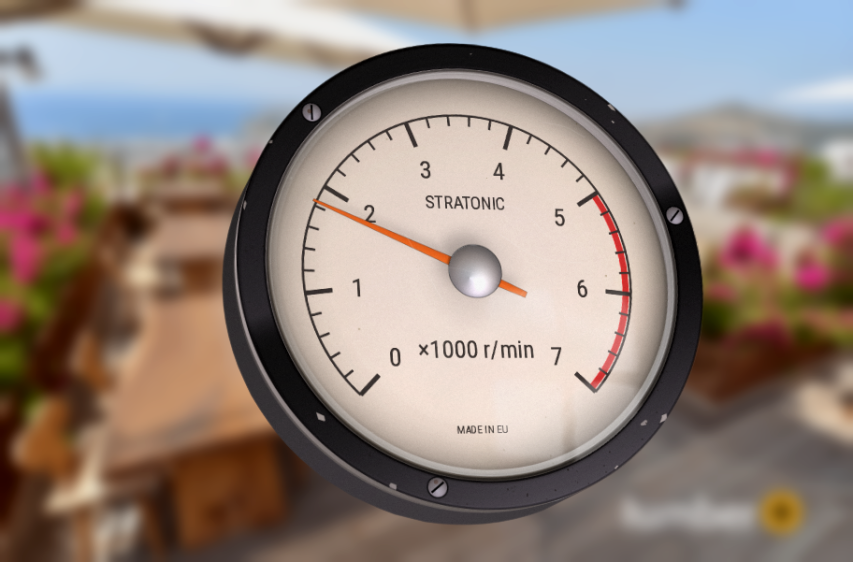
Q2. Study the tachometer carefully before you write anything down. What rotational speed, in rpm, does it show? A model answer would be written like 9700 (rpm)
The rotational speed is 1800 (rpm)
